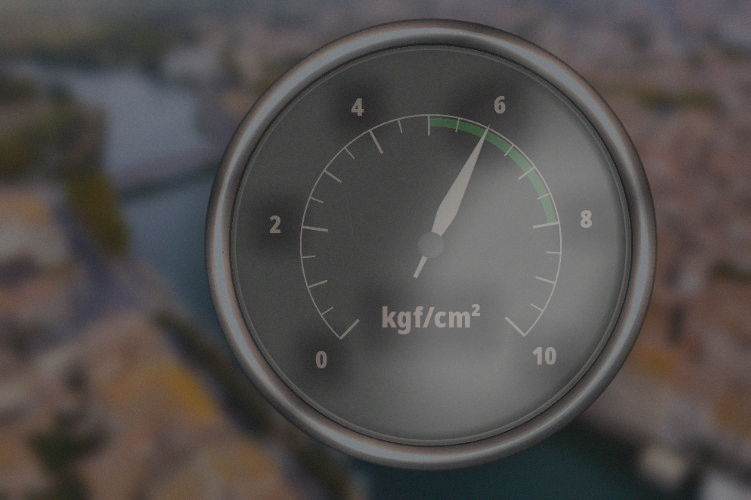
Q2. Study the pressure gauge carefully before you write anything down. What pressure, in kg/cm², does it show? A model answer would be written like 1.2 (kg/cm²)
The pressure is 6 (kg/cm²)
